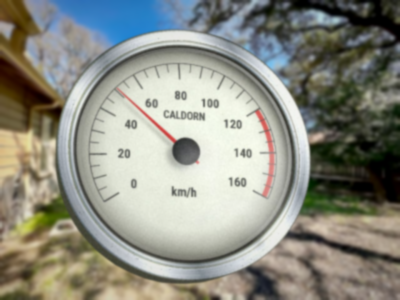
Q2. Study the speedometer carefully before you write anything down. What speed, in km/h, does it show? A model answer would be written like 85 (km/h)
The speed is 50 (km/h)
